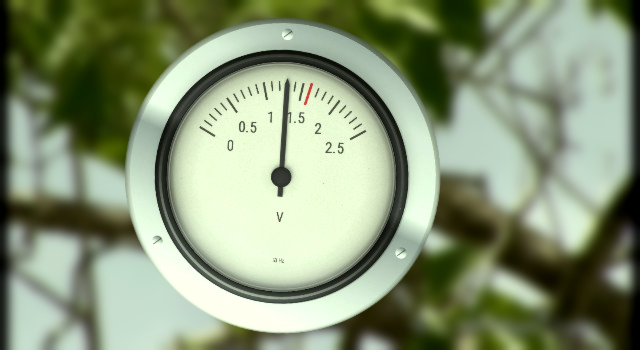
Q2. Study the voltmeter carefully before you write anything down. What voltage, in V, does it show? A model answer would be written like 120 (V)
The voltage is 1.3 (V)
